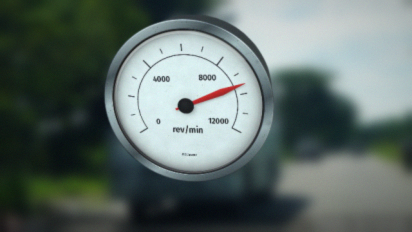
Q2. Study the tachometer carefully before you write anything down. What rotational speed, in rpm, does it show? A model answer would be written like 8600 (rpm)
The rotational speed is 9500 (rpm)
